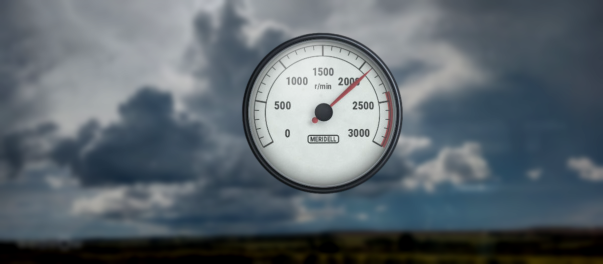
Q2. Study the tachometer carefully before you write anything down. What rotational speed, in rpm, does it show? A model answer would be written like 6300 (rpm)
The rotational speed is 2100 (rpm)
